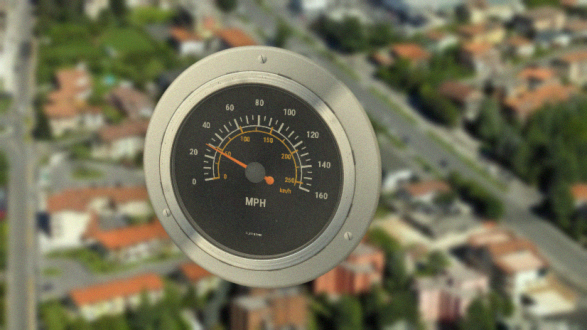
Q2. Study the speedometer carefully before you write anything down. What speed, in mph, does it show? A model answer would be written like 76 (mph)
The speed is 30 (mph)
